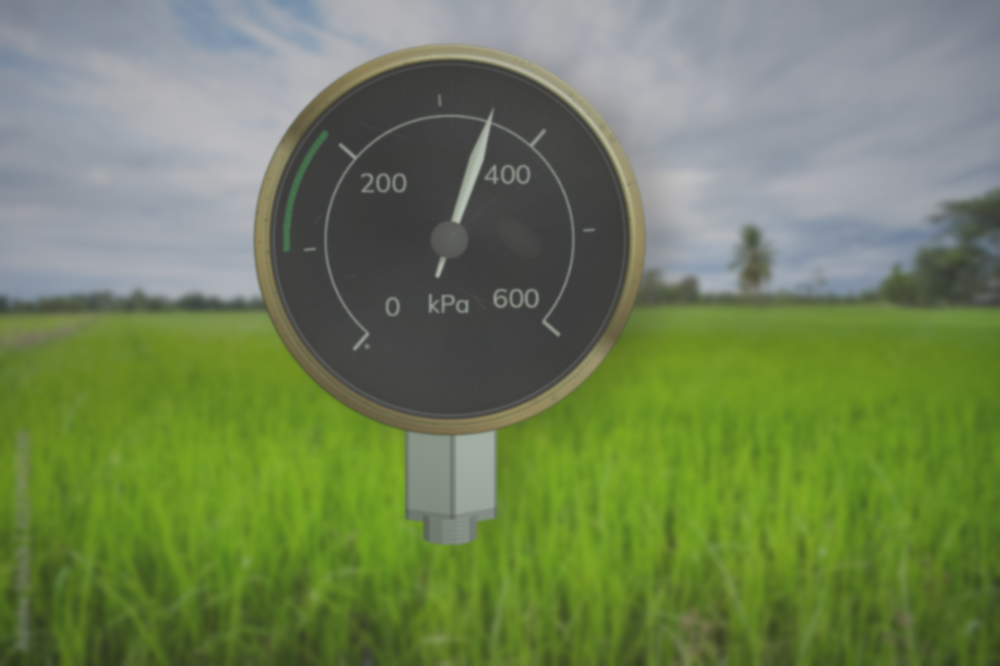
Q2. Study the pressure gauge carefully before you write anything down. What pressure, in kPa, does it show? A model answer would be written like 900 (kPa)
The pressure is 350 (kPa)
